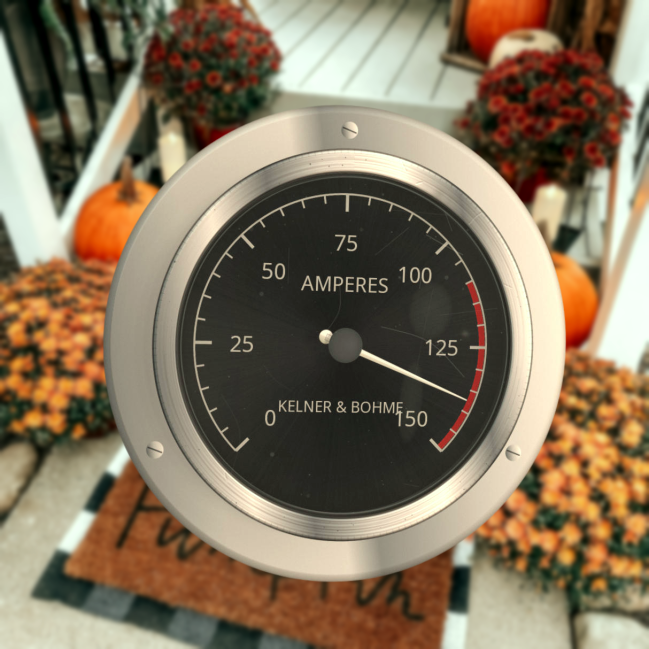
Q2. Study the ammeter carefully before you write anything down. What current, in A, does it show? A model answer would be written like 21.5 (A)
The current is 137.5 (A)
